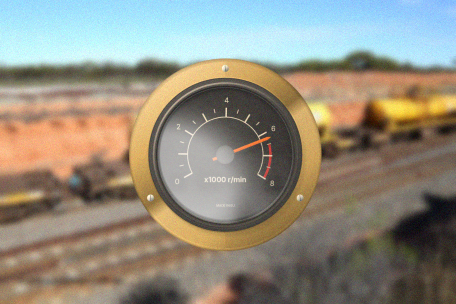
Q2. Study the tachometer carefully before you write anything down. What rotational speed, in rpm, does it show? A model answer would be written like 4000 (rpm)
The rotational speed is 6250 (rpm)
